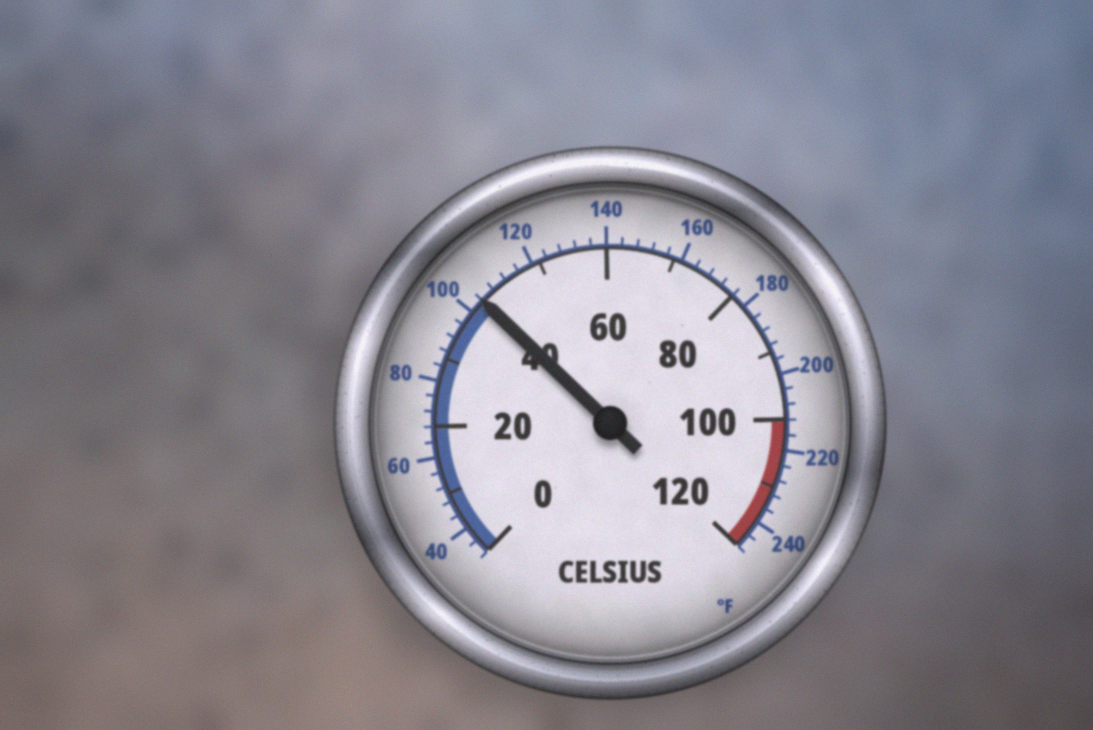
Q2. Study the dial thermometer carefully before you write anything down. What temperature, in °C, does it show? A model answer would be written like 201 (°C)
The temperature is 40 (°C)
